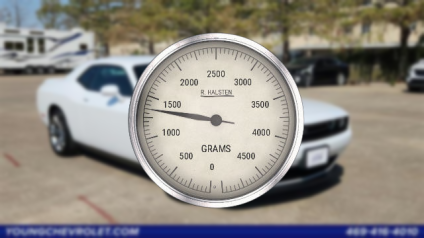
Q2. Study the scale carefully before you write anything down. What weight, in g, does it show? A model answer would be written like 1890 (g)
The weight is 1350 (g)
